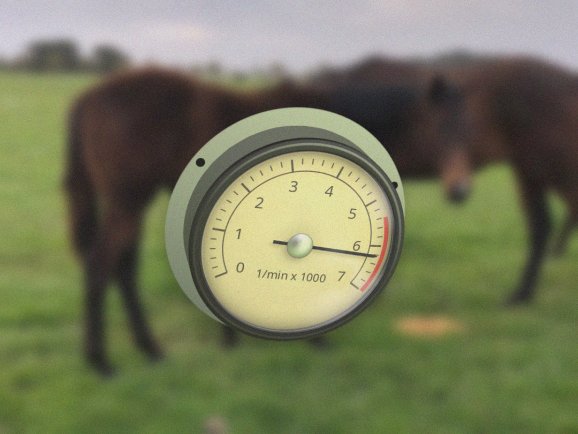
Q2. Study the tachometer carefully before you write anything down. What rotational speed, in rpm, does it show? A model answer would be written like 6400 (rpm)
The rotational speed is 6200 (rpm)
